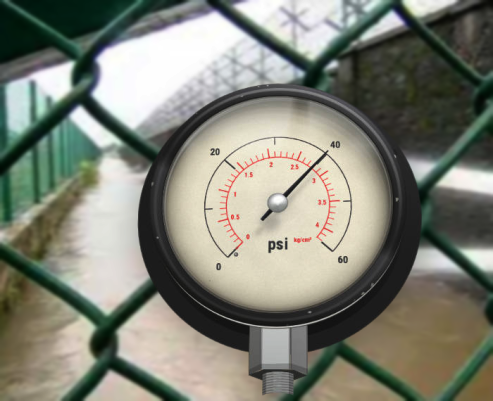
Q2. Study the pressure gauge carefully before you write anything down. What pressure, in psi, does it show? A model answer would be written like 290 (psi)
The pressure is 40 (psi)
